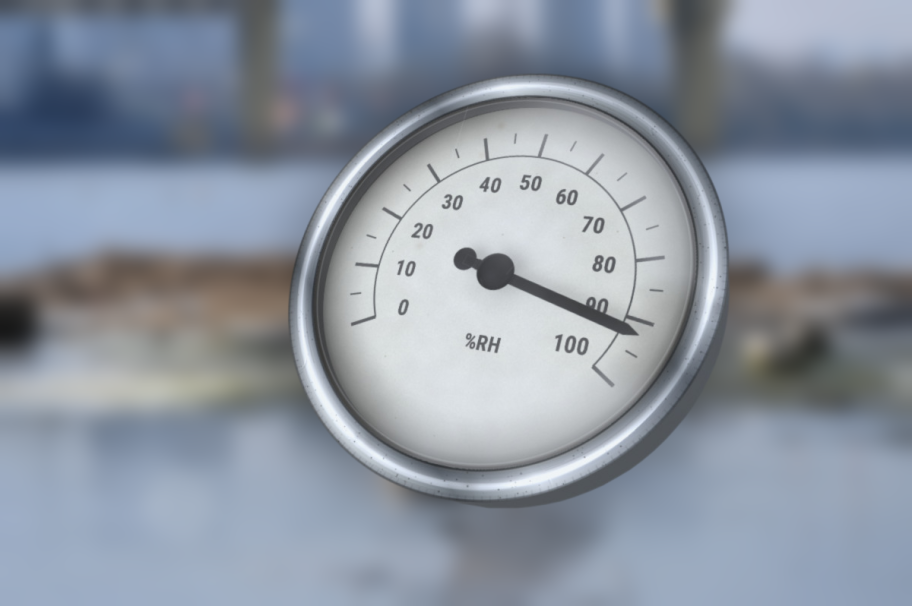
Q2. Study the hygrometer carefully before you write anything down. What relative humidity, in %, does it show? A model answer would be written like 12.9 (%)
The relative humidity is 92.5 (%)
